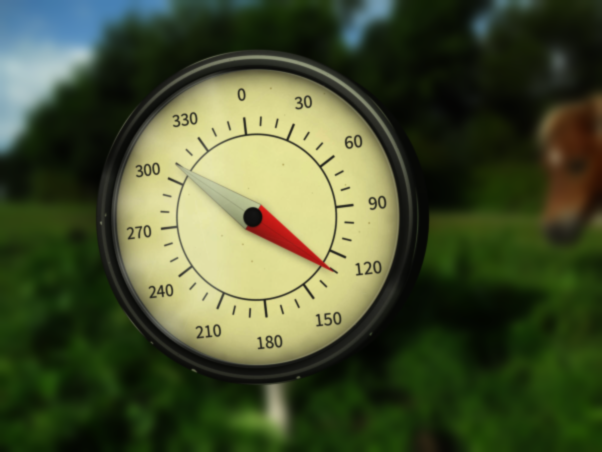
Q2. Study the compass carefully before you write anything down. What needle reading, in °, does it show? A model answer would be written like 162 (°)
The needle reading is 130 (°)
